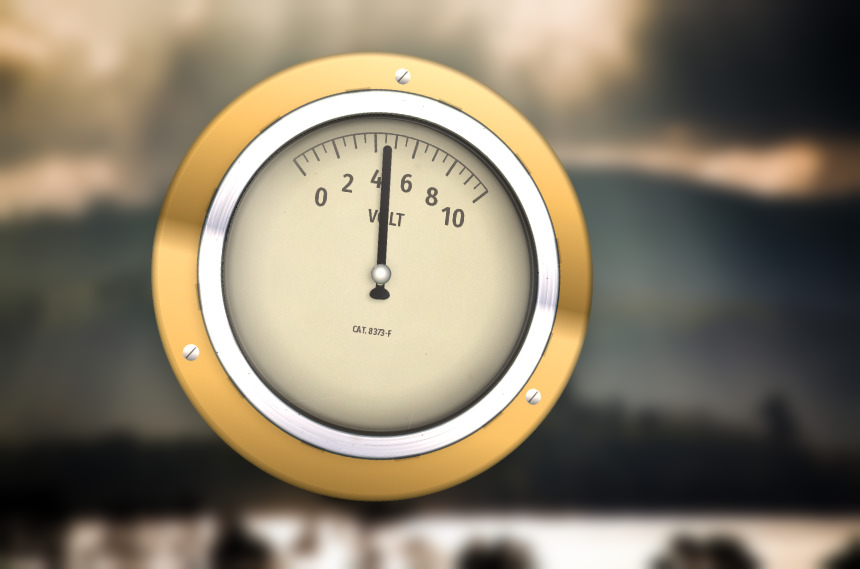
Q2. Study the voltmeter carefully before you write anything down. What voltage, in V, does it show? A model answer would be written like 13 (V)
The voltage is 4.5 (V)
